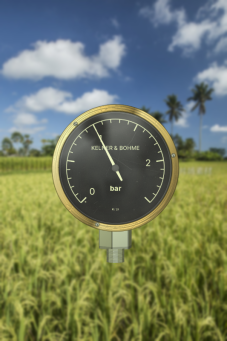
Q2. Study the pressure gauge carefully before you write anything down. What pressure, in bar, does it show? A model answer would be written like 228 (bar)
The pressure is 1 (bar)
